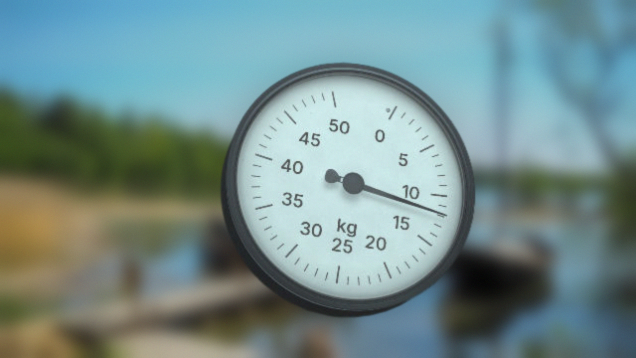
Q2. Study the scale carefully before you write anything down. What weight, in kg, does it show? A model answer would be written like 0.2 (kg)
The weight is 12 (kg)
